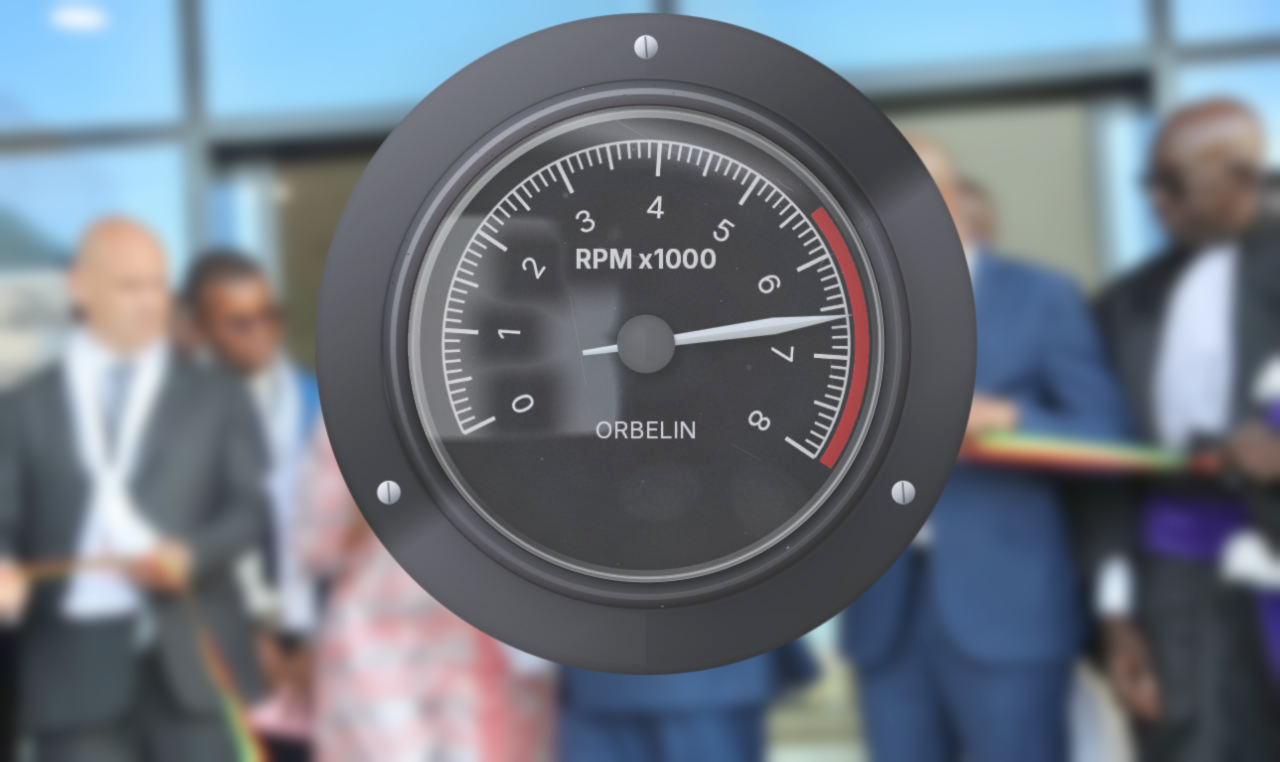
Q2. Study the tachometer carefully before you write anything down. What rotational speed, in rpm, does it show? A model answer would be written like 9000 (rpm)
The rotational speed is 6600 (rpm)
